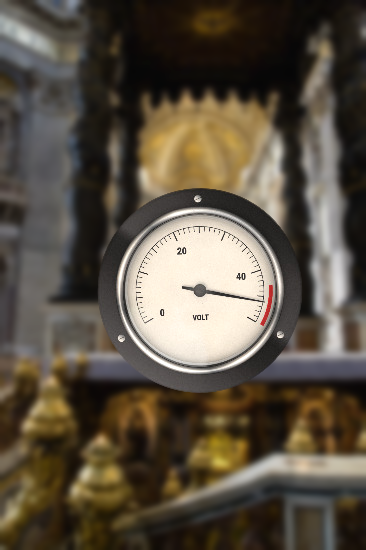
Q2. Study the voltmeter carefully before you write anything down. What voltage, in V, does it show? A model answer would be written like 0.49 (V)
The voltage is 46 (V)
